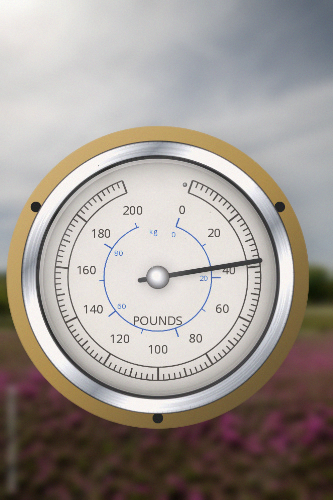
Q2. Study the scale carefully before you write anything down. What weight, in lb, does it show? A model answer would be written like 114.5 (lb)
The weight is 38 (lb)
